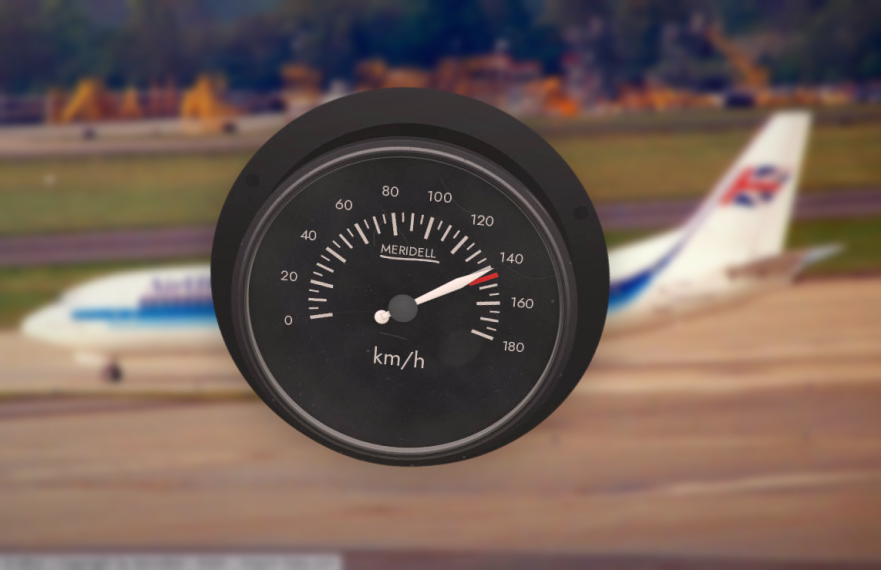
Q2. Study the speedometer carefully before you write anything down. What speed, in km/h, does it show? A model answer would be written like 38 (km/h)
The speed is 140 (km/h)
